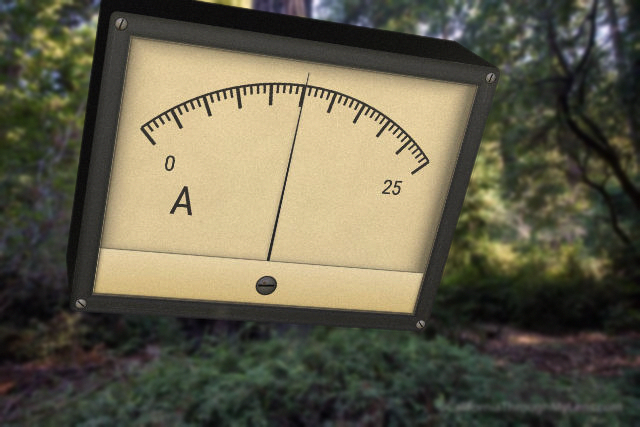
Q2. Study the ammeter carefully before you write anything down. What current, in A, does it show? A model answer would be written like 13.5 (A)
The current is 12.5 (A)
